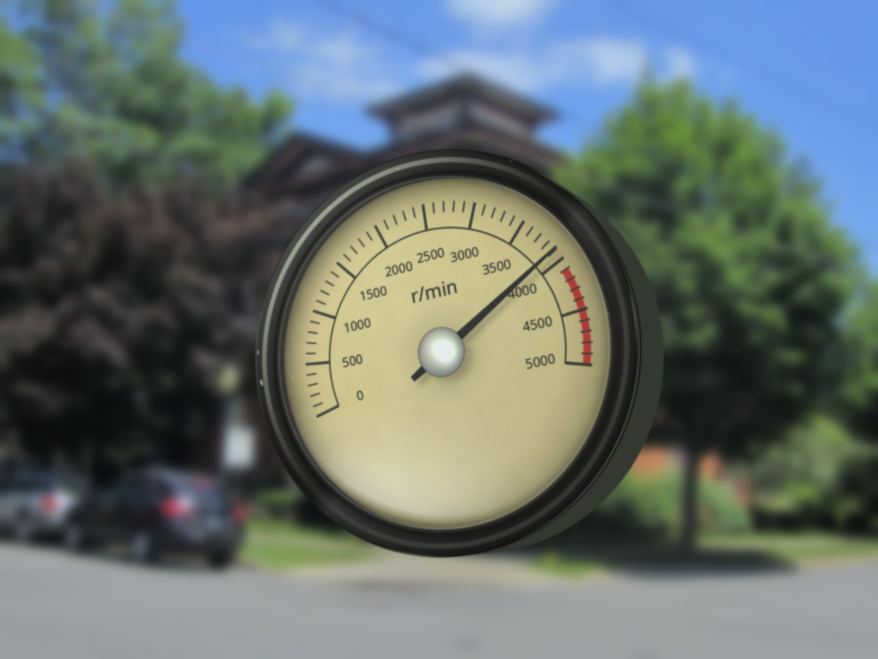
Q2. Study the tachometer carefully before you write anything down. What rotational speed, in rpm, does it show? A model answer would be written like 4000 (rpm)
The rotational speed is 3900 (rpm)
